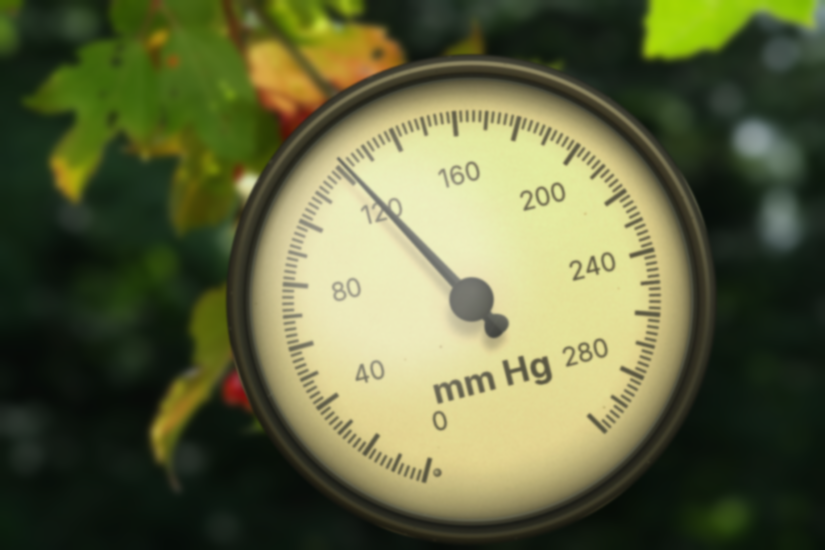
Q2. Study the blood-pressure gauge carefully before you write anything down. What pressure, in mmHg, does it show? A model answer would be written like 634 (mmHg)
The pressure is 122 (mmHg)
